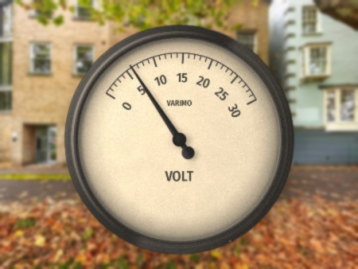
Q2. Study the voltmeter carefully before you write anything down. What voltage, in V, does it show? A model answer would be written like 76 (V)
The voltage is 6 (V)
